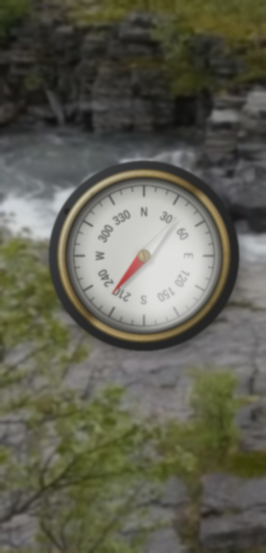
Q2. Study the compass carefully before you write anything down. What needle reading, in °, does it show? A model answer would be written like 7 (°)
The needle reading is 220 (°)
